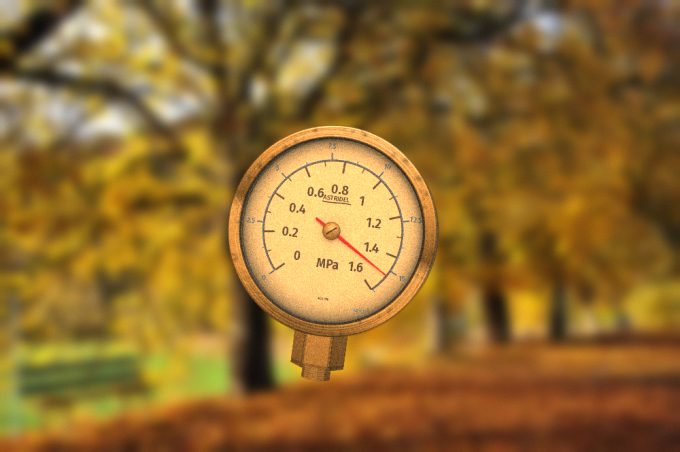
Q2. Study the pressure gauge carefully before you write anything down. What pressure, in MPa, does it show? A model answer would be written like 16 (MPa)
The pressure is 1.5 (MPa)
